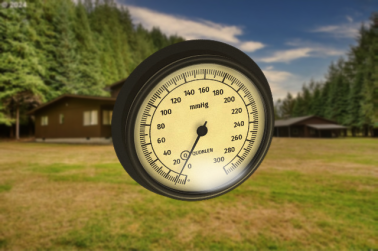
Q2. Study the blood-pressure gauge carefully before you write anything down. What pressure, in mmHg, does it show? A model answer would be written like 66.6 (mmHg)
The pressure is 10 (mmHg)
